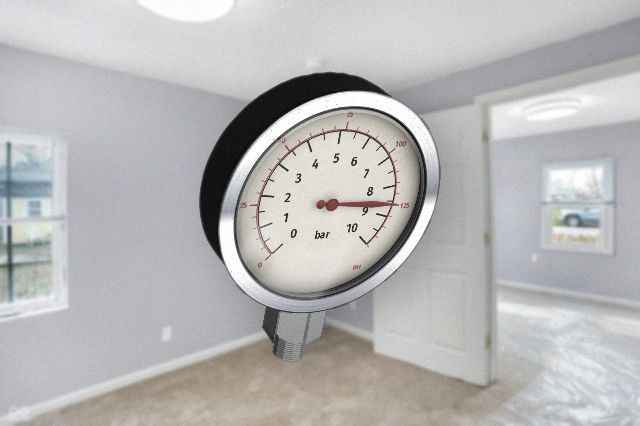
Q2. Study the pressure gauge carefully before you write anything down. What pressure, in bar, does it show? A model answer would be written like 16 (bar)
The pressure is 8.5 (bar)
